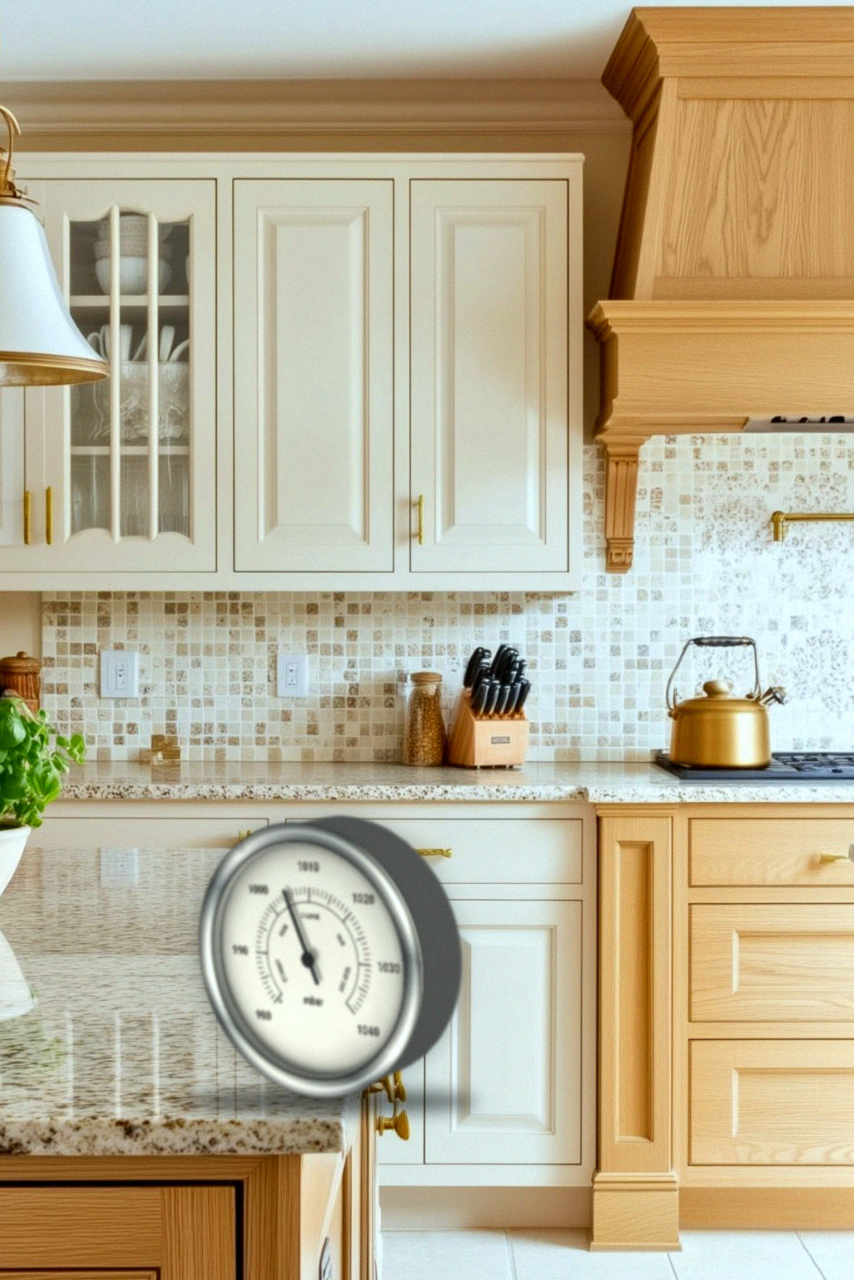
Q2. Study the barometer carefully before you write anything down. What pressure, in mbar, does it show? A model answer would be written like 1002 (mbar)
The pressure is 1005 (mbar)
